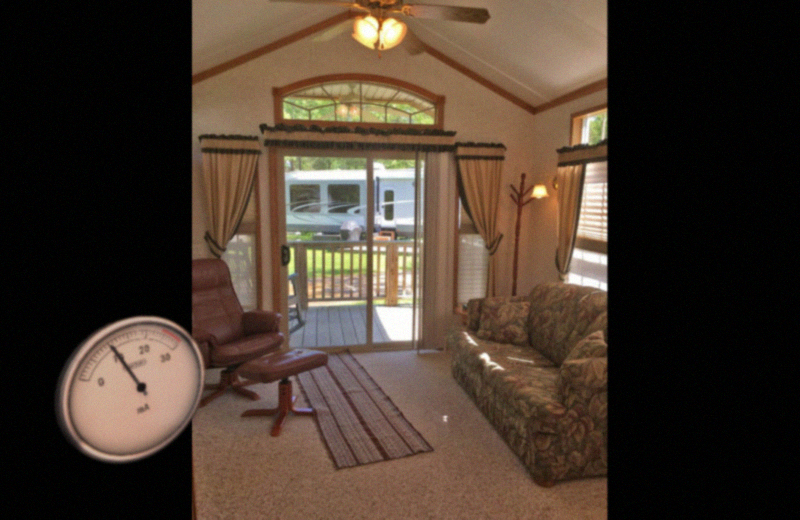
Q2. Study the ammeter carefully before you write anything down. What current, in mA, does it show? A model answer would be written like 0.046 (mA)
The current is 10 (mA)
